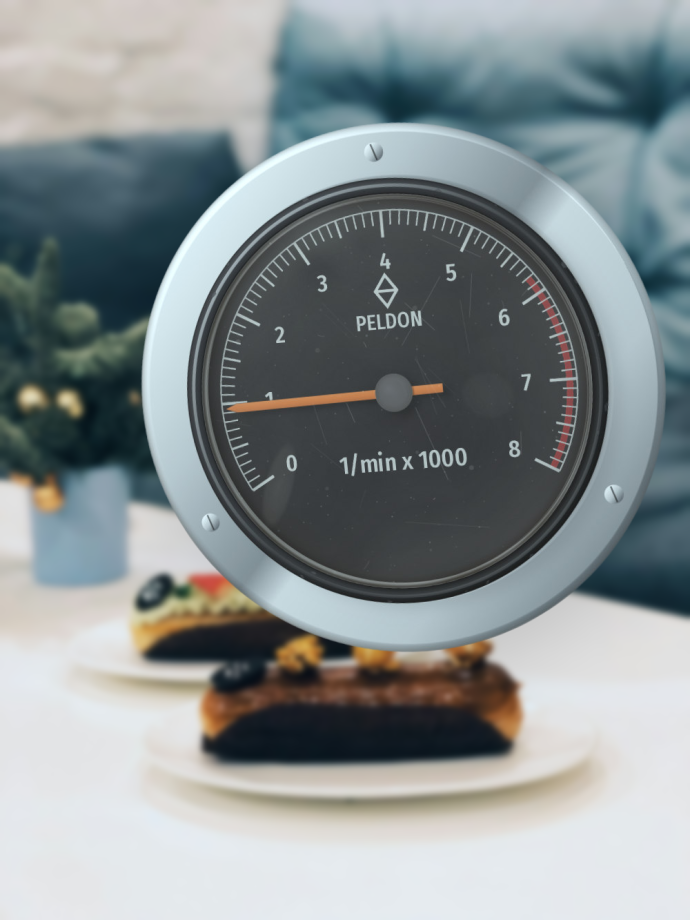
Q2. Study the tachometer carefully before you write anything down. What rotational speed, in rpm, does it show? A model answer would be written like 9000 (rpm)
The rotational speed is 950 (rpm)
